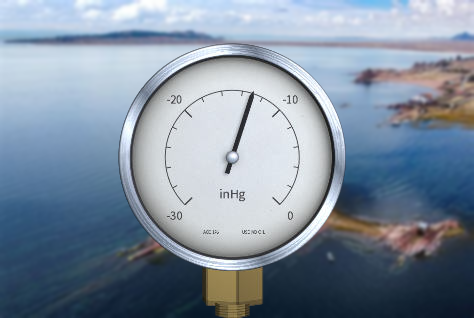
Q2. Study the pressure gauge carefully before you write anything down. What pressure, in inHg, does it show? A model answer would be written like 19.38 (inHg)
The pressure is -13 (inHg)
